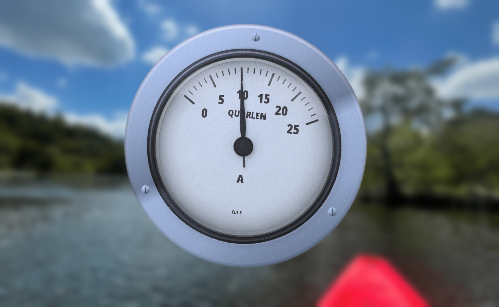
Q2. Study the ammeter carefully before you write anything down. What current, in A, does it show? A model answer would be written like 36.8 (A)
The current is 10 (A)
